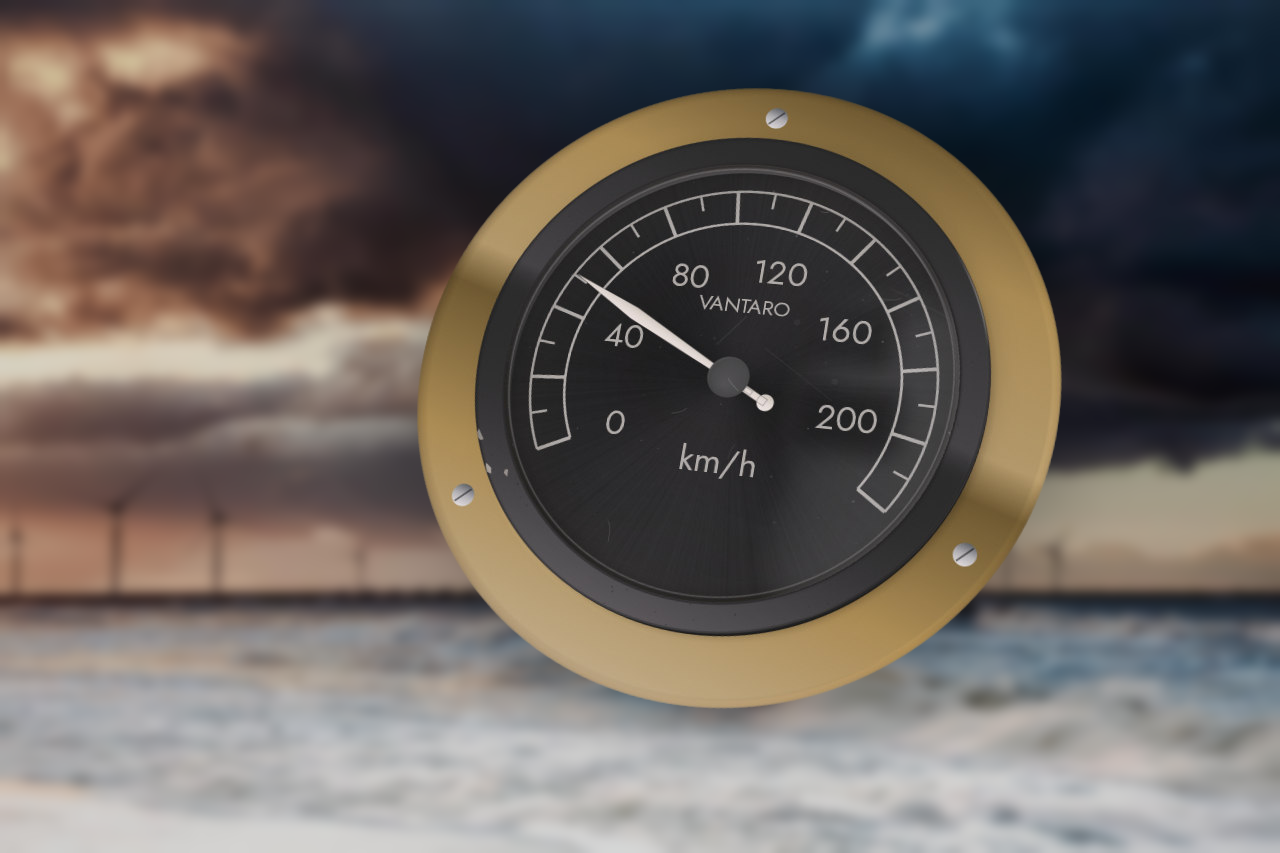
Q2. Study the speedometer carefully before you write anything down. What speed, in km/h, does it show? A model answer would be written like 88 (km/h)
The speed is 50 (km/h)
